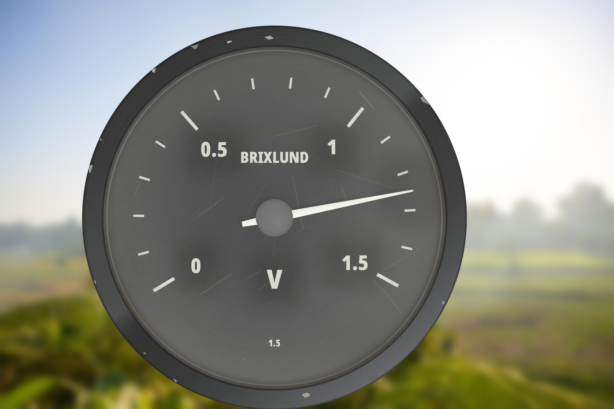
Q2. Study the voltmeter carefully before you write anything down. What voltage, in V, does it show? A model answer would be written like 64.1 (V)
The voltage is 1.25 (V)
